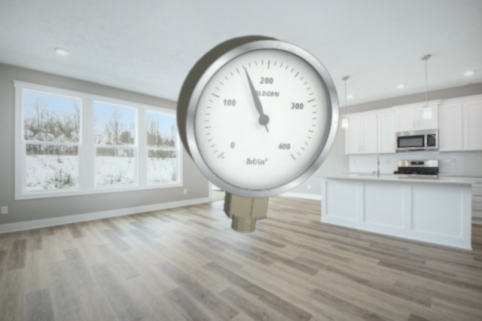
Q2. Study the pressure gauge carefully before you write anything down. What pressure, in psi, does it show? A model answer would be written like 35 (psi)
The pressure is 160 (psi)
